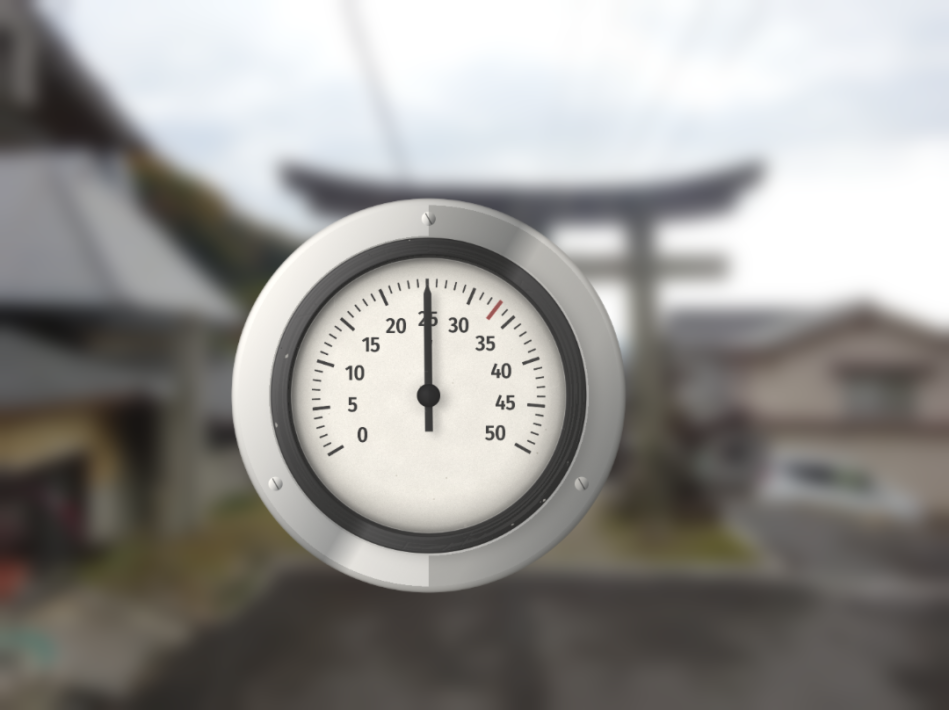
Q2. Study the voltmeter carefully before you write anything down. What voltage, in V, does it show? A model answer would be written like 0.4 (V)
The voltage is 25 (V)
